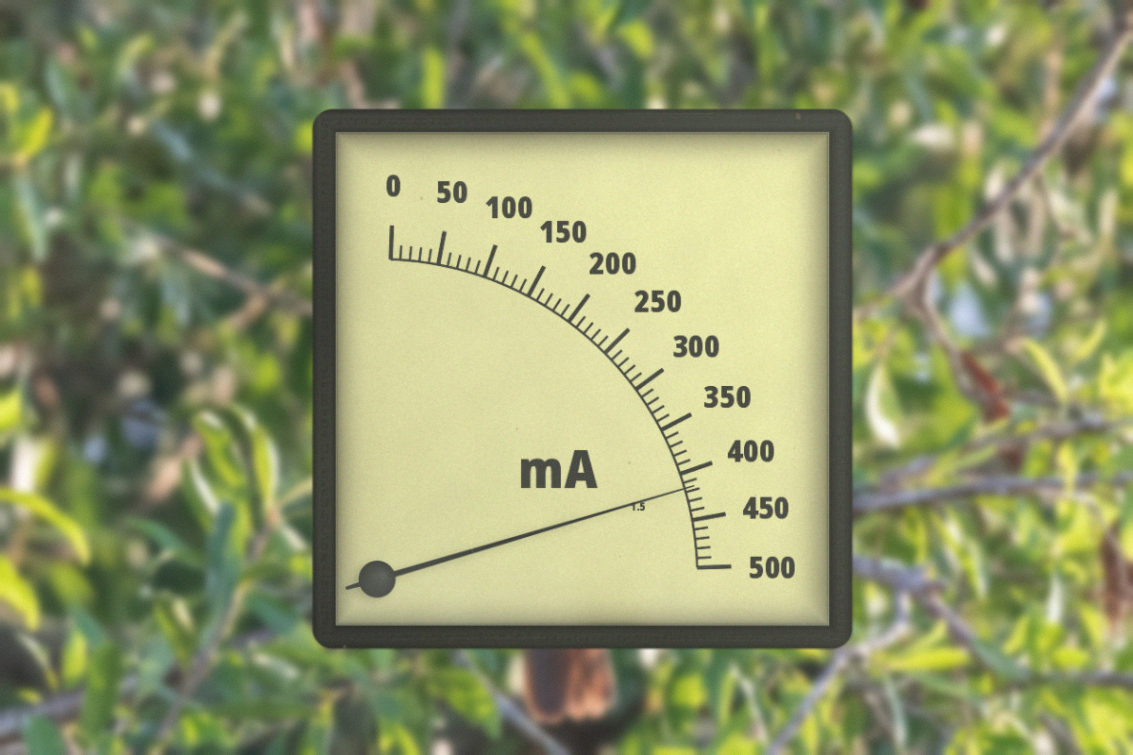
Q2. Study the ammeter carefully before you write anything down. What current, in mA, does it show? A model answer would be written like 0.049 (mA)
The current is 415 (mA)
